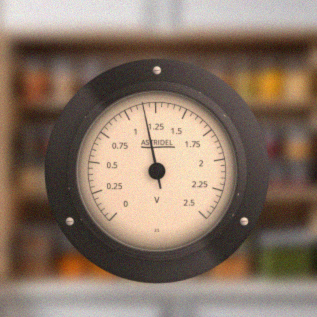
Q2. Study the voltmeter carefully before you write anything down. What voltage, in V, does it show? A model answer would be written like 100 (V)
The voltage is 1.15 (V)
